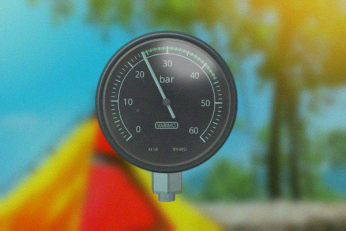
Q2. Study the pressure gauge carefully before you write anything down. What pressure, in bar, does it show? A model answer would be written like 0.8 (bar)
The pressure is 24 (bar)
